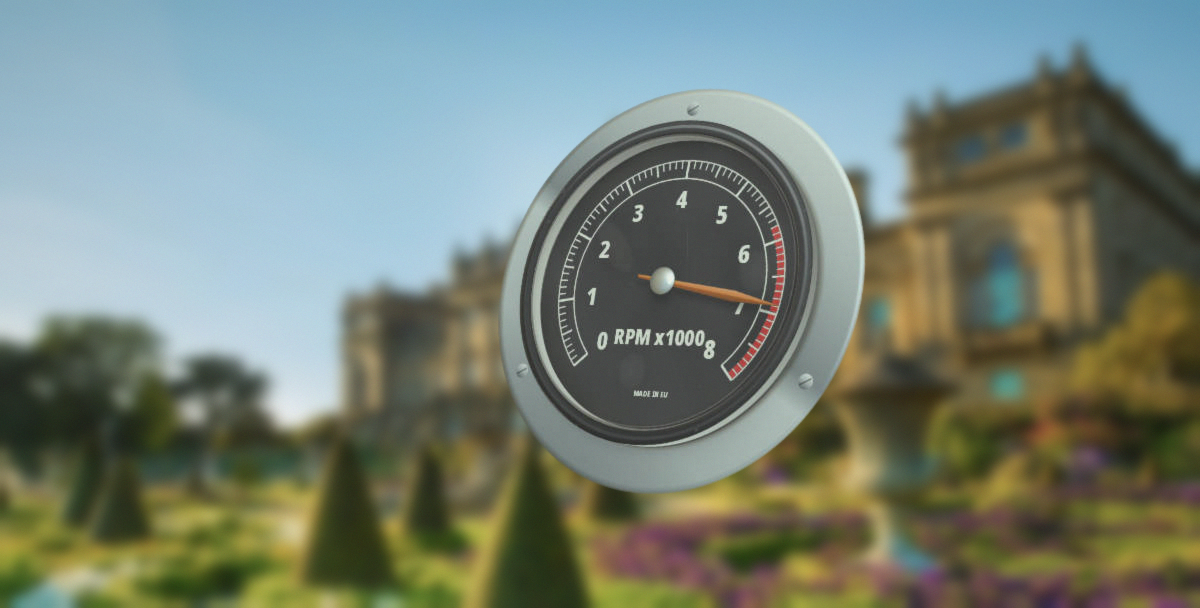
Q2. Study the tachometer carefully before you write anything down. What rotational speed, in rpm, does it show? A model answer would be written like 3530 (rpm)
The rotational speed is 6900 (rpm)
